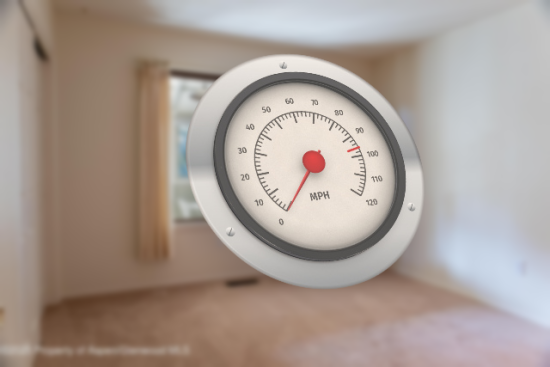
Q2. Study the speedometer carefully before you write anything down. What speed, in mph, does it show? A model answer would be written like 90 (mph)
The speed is 0 (mph)
